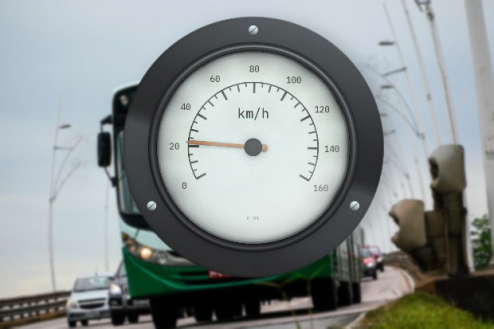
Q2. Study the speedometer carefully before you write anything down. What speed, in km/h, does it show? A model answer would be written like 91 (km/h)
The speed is 22.5 (km/h)
